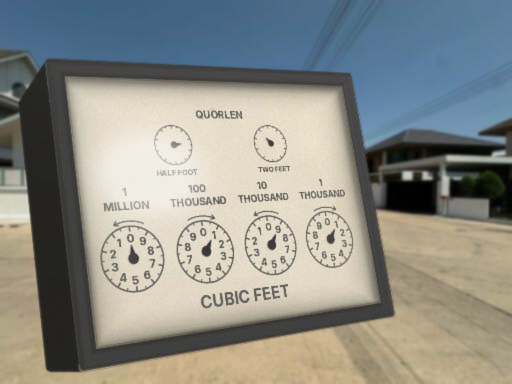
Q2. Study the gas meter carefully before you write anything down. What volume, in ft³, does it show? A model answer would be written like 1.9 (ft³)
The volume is 9100 (ft³)
